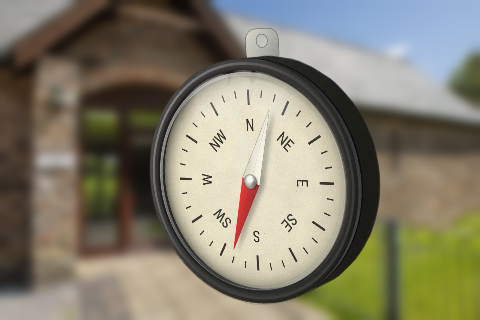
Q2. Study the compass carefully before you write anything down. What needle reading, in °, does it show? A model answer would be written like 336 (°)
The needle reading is 200 (°)
